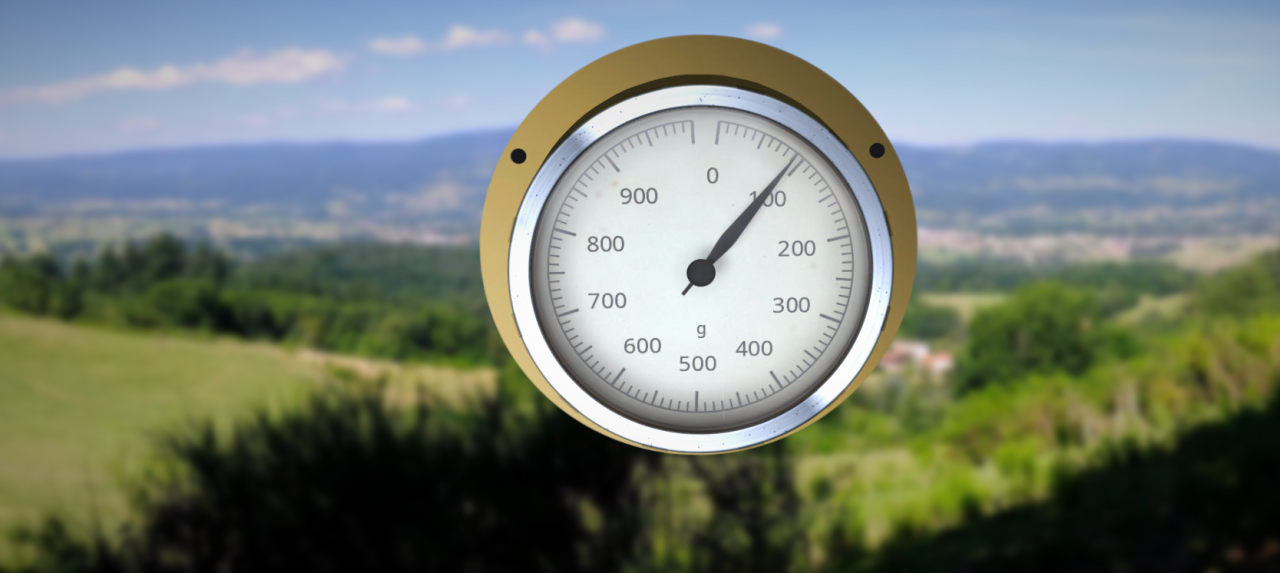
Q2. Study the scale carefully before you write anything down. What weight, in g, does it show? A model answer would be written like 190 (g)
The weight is 90 (g)
